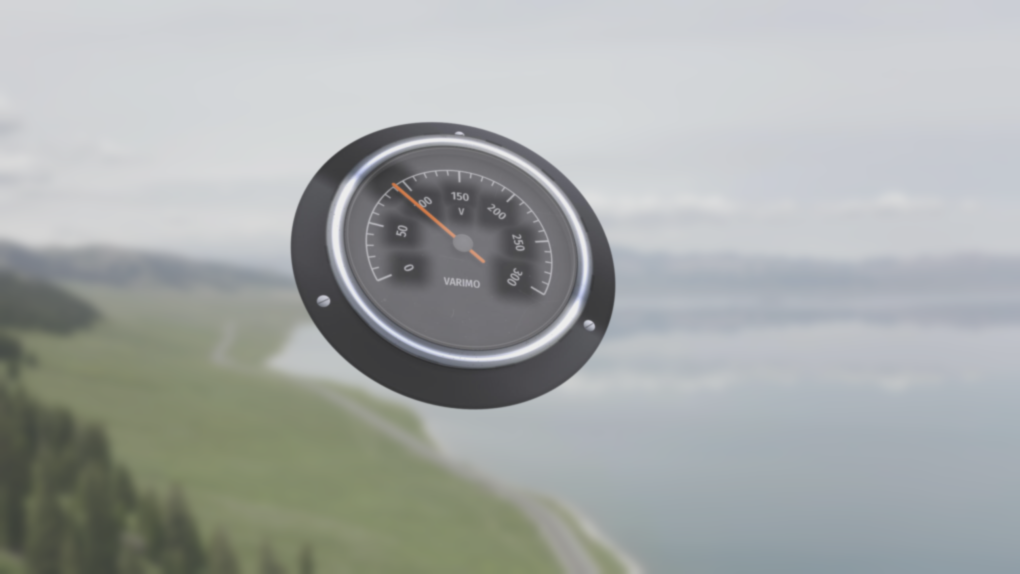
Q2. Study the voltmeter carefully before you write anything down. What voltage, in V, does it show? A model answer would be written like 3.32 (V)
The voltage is 90 (V)
